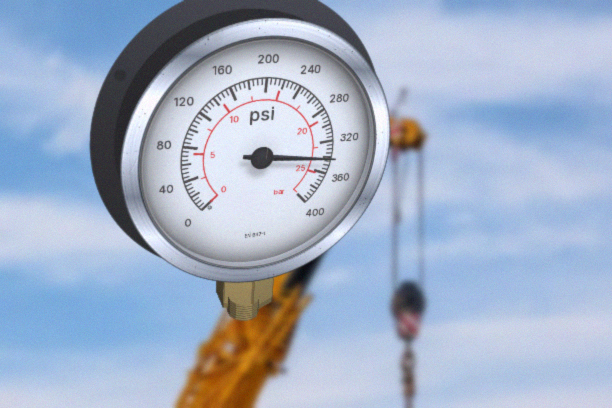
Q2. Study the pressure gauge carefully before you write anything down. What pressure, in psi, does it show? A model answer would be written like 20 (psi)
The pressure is 340 (psi)
